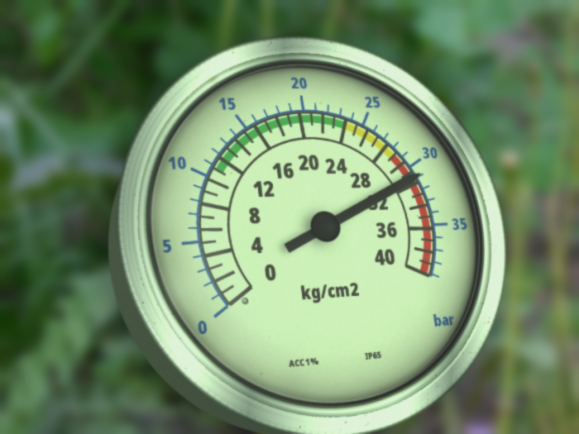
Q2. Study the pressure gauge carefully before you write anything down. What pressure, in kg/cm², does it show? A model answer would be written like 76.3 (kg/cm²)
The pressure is 31.5 (kg/cm²)
